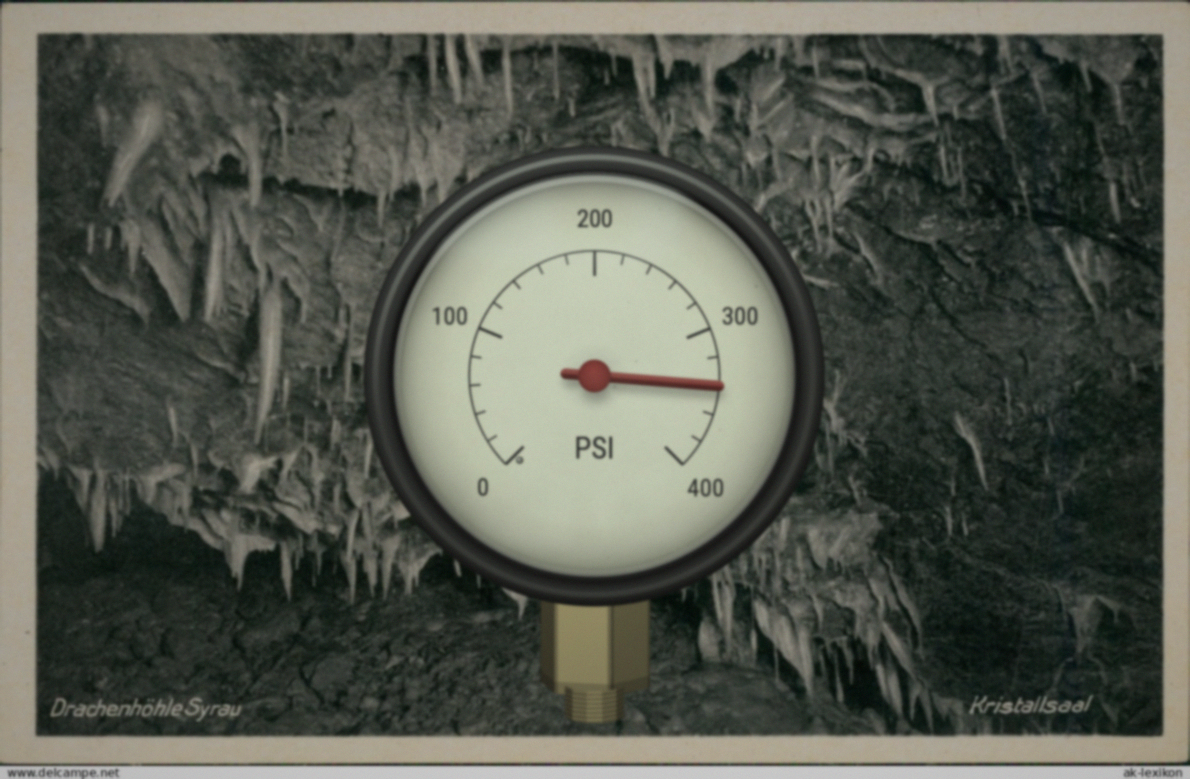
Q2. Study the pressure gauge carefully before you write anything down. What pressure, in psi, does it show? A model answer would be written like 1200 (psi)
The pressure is 340 (psi)
